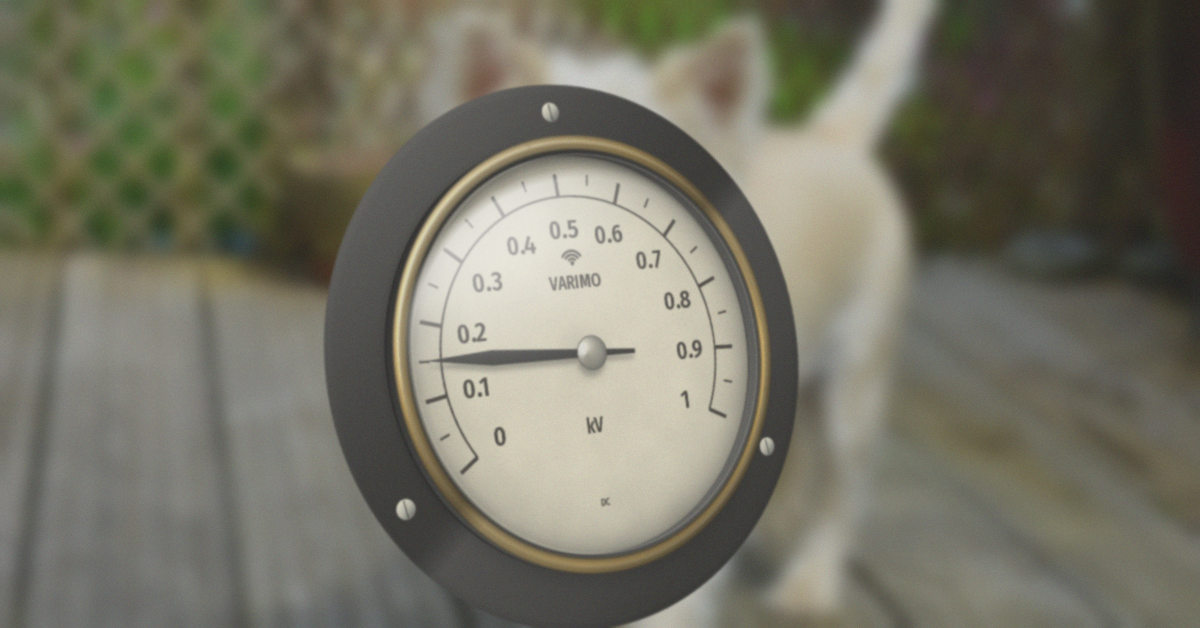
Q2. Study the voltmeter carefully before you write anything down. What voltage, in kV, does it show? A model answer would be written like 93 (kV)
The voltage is 0.15 (kV)
